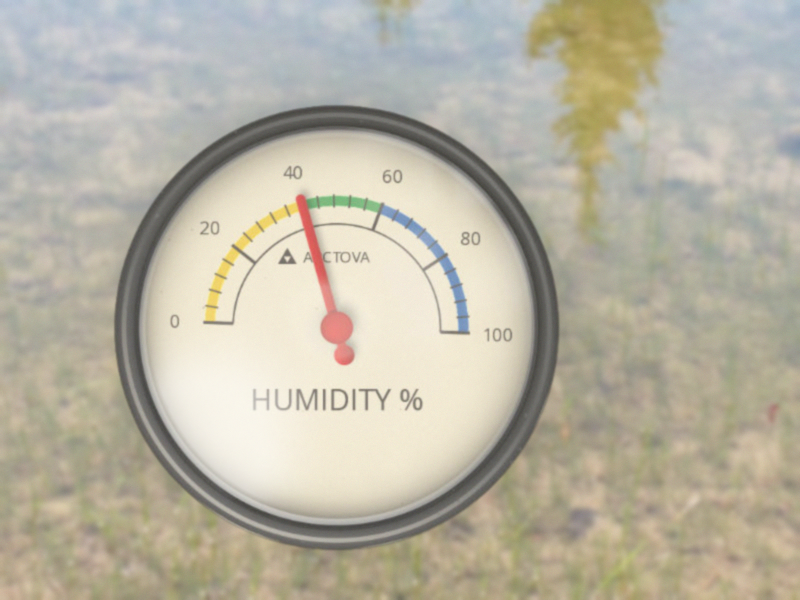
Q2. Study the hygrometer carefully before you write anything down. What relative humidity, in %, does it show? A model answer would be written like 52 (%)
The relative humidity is 40 (%)
